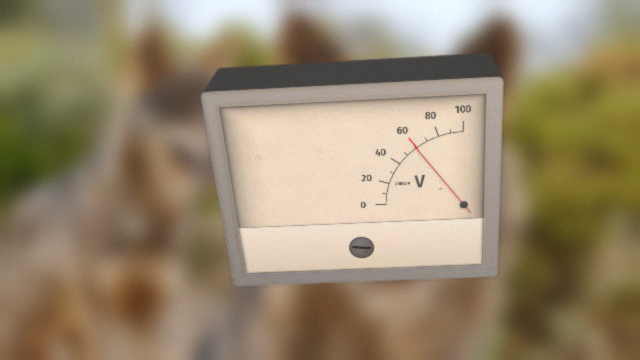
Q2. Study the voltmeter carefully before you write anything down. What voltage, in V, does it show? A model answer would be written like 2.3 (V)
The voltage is 60 (V)
